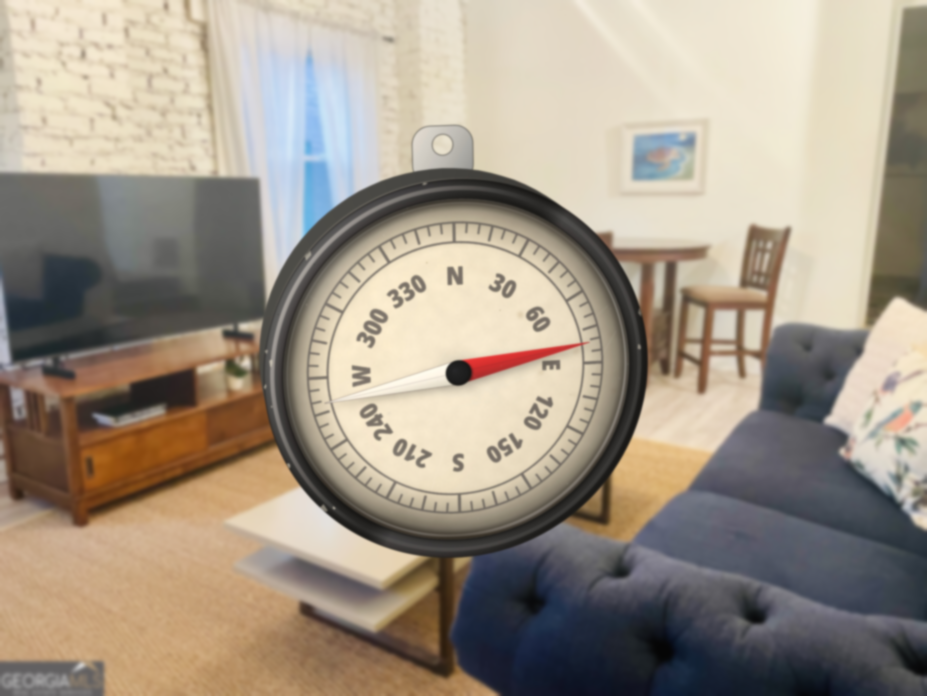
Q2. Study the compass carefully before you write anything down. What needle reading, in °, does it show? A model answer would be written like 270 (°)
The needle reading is 80 (°)
